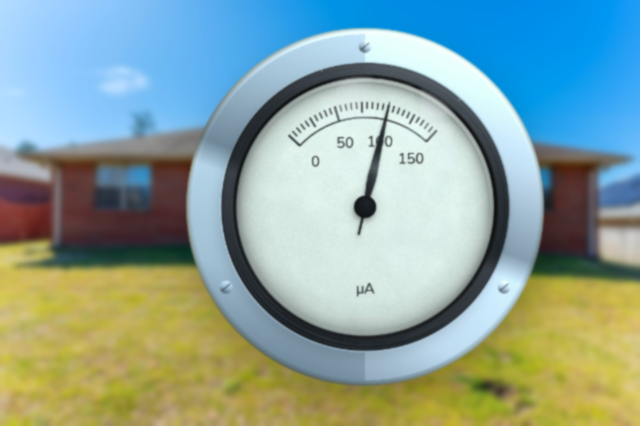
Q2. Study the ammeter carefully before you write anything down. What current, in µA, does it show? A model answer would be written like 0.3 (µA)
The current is 100 (µA)
